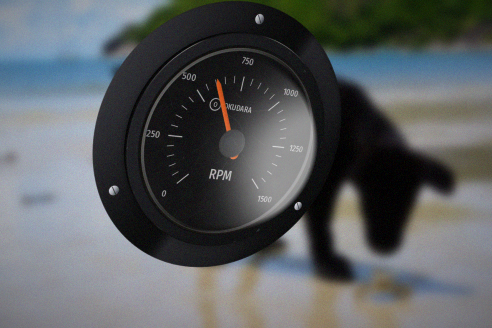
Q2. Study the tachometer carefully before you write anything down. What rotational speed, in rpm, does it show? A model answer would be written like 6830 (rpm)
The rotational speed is 600 (rpm)
